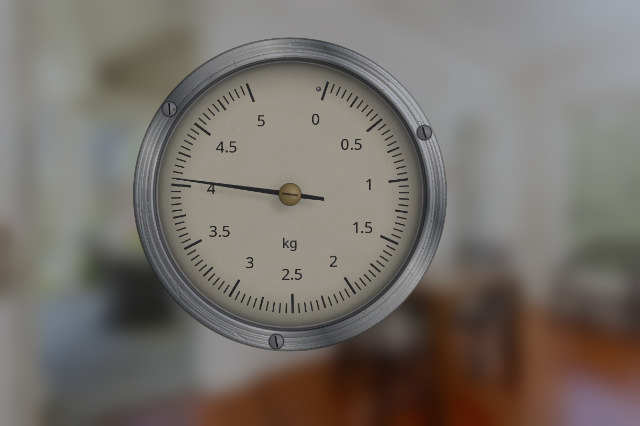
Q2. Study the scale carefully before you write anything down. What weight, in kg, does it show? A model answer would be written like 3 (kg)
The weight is 4.05 (kg)
